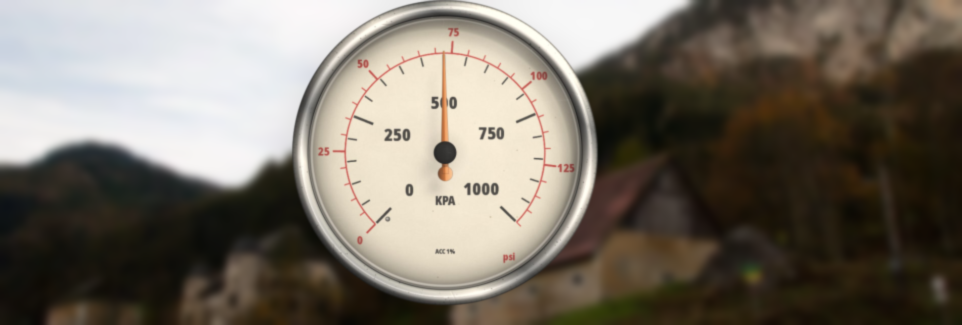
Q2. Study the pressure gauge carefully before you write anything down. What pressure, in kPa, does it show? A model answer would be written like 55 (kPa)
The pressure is 500 (kPa)
